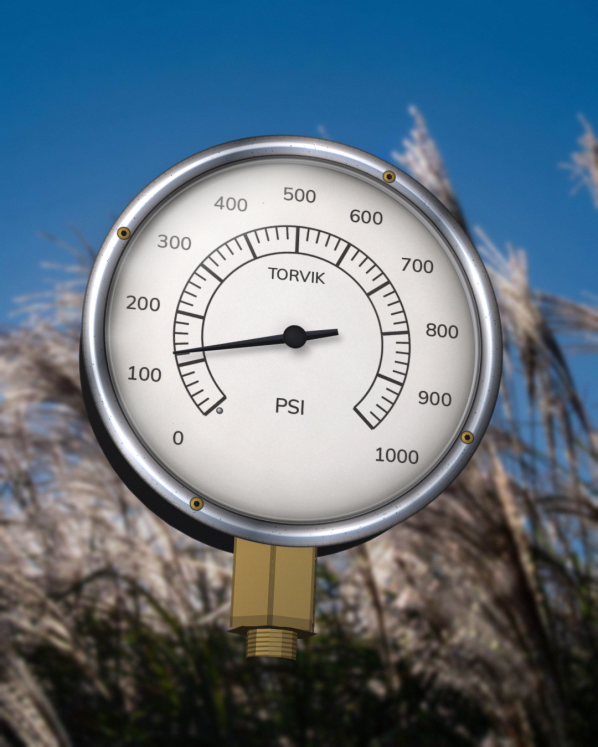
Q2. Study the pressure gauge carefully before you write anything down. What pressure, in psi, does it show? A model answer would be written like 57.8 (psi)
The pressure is 120 (psi)
